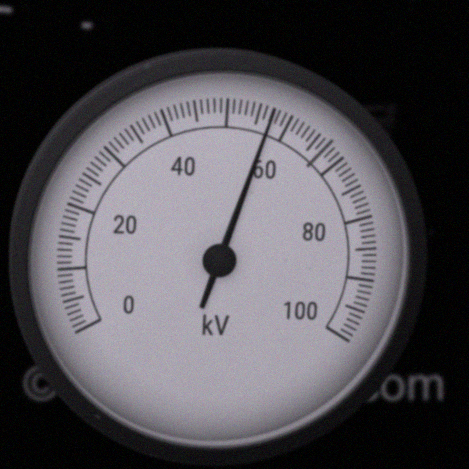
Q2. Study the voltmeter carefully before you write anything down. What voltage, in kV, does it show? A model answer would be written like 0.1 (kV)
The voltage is 57 (kV)
